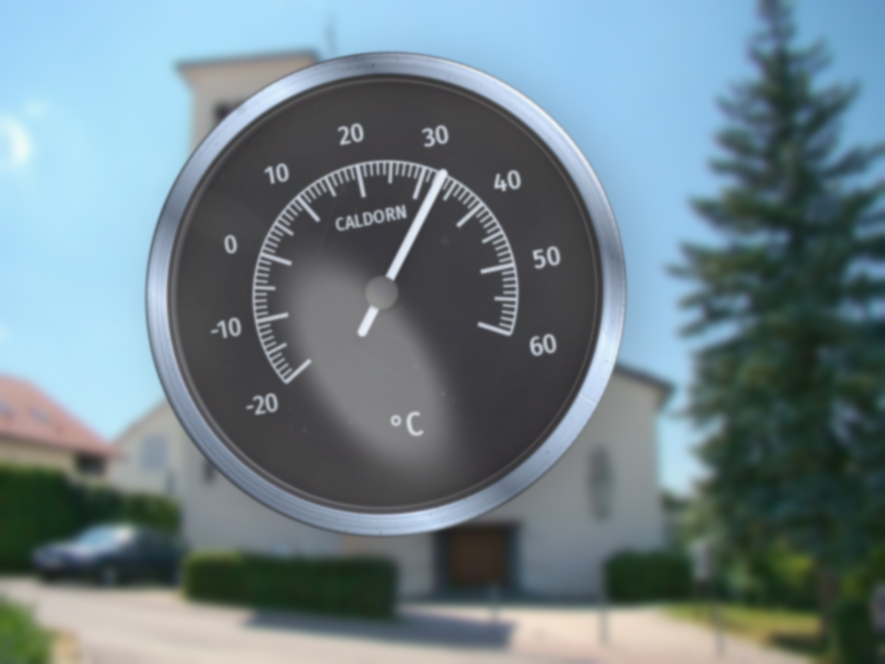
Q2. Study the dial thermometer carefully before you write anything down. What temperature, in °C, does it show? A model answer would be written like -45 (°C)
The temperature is 33 (°C)
